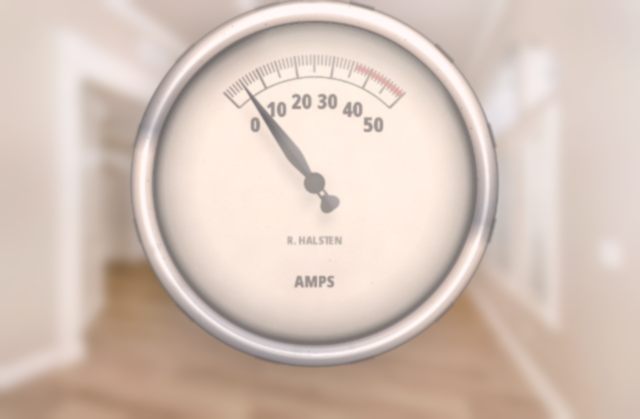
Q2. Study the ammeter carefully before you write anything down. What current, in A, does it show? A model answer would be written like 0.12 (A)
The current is 5 (A)
